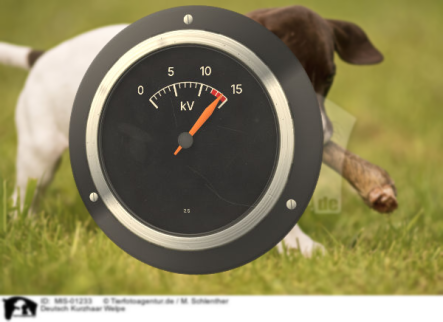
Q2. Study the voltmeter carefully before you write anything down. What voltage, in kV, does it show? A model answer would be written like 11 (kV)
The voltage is 14 (kV)
